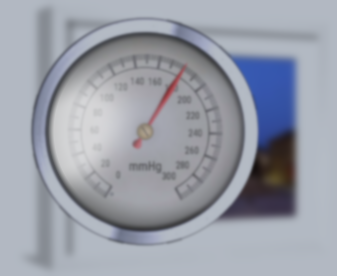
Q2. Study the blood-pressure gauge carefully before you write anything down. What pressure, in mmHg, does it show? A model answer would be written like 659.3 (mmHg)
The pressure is 180 (mmHg)
